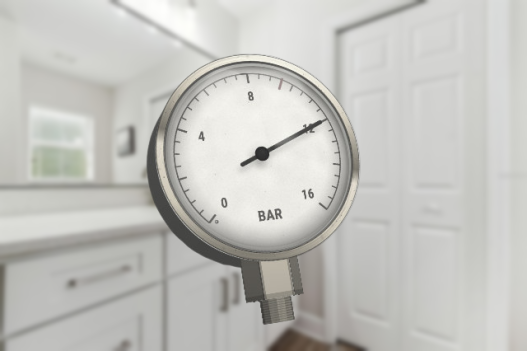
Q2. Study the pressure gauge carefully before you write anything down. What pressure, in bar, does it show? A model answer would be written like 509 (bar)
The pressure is 12 (bar)
